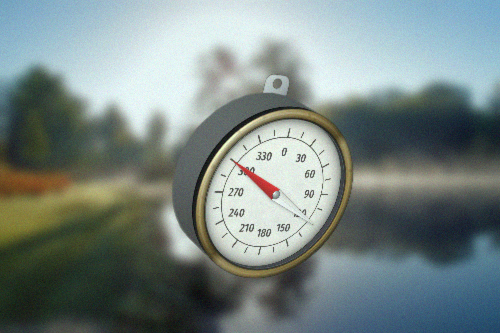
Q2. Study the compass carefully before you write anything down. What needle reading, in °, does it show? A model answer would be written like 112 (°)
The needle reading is 300 (°)
